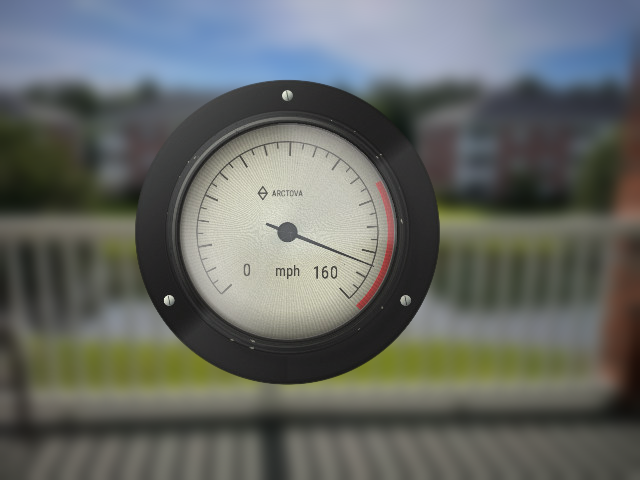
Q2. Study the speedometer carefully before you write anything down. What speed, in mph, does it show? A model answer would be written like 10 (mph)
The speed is 145 (mph)
